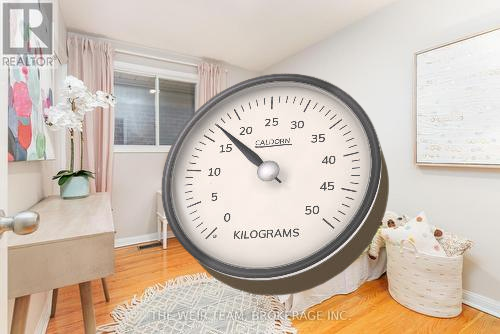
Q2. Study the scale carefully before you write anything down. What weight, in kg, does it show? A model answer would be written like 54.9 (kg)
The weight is 17 (kg)
